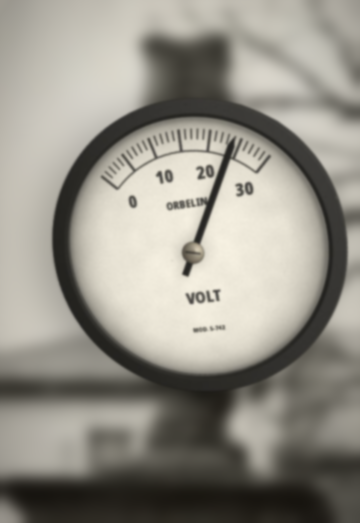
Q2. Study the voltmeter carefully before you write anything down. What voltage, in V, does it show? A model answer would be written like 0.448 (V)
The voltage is 24 (V)
